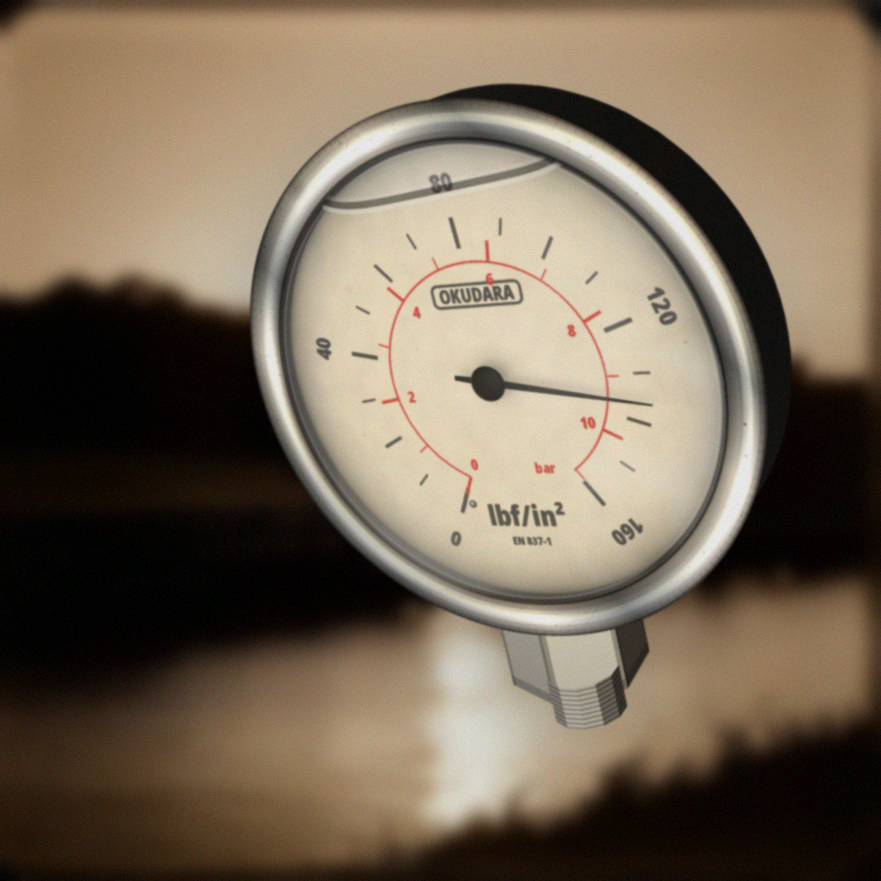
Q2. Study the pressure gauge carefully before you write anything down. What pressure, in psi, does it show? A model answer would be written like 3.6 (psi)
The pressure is 135 (psi)
